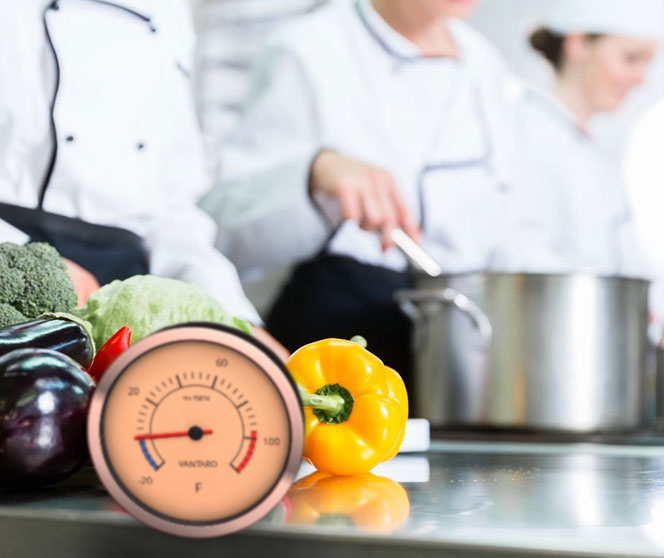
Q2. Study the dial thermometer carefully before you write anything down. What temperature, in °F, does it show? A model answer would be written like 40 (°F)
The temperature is 0 (°F)
